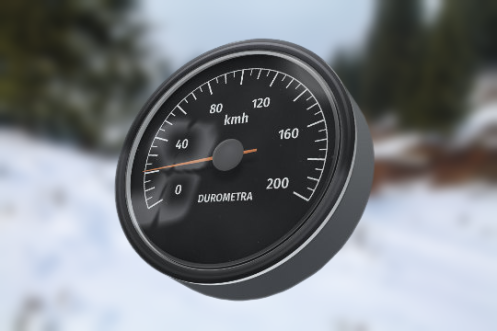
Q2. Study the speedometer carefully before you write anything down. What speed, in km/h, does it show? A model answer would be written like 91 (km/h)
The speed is 20 (km/h)
